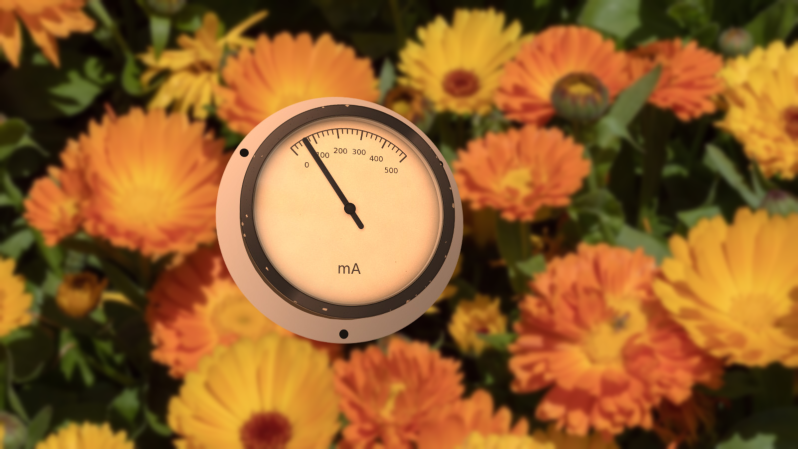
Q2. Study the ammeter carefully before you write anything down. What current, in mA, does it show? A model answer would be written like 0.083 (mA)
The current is 60 (mA)
